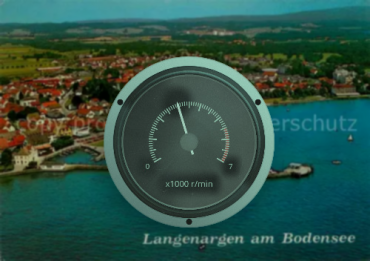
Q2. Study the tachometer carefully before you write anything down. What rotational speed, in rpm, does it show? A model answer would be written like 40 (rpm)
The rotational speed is 3000 (rpm)
